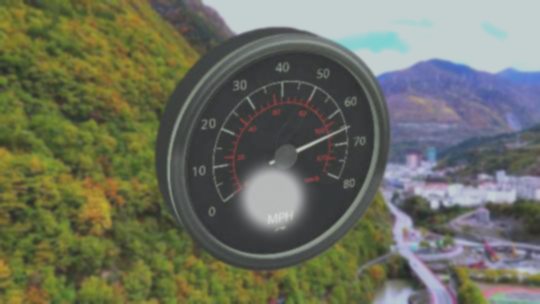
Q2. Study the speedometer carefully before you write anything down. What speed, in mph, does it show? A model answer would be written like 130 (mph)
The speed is 65 (mph)
